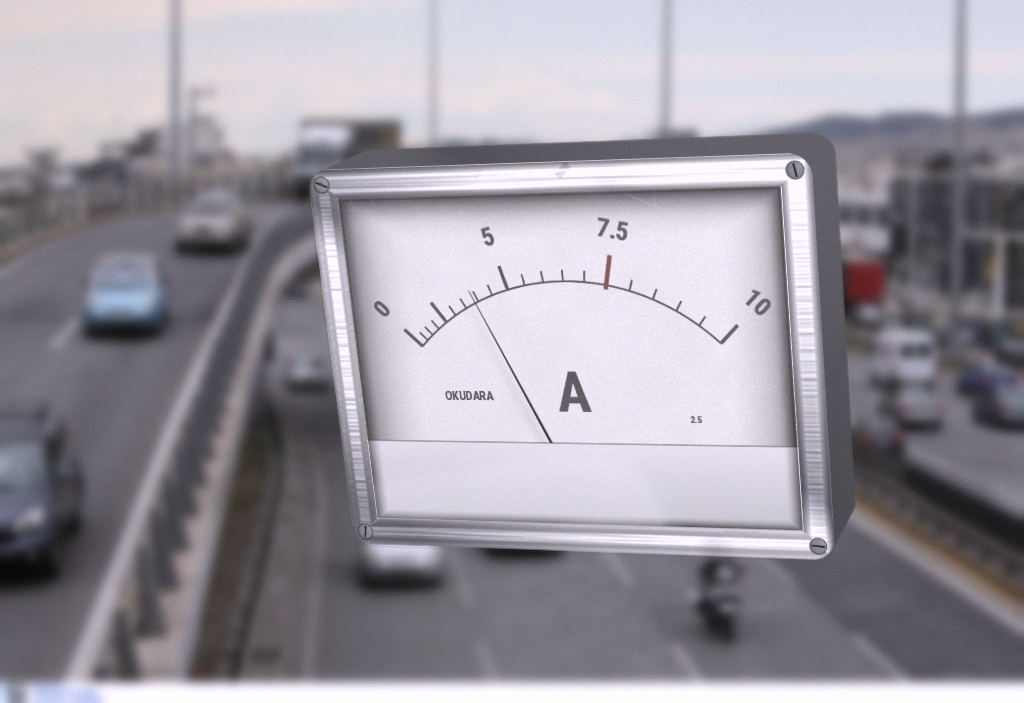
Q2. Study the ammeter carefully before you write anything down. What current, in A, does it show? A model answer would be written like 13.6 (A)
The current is 4 (A)
